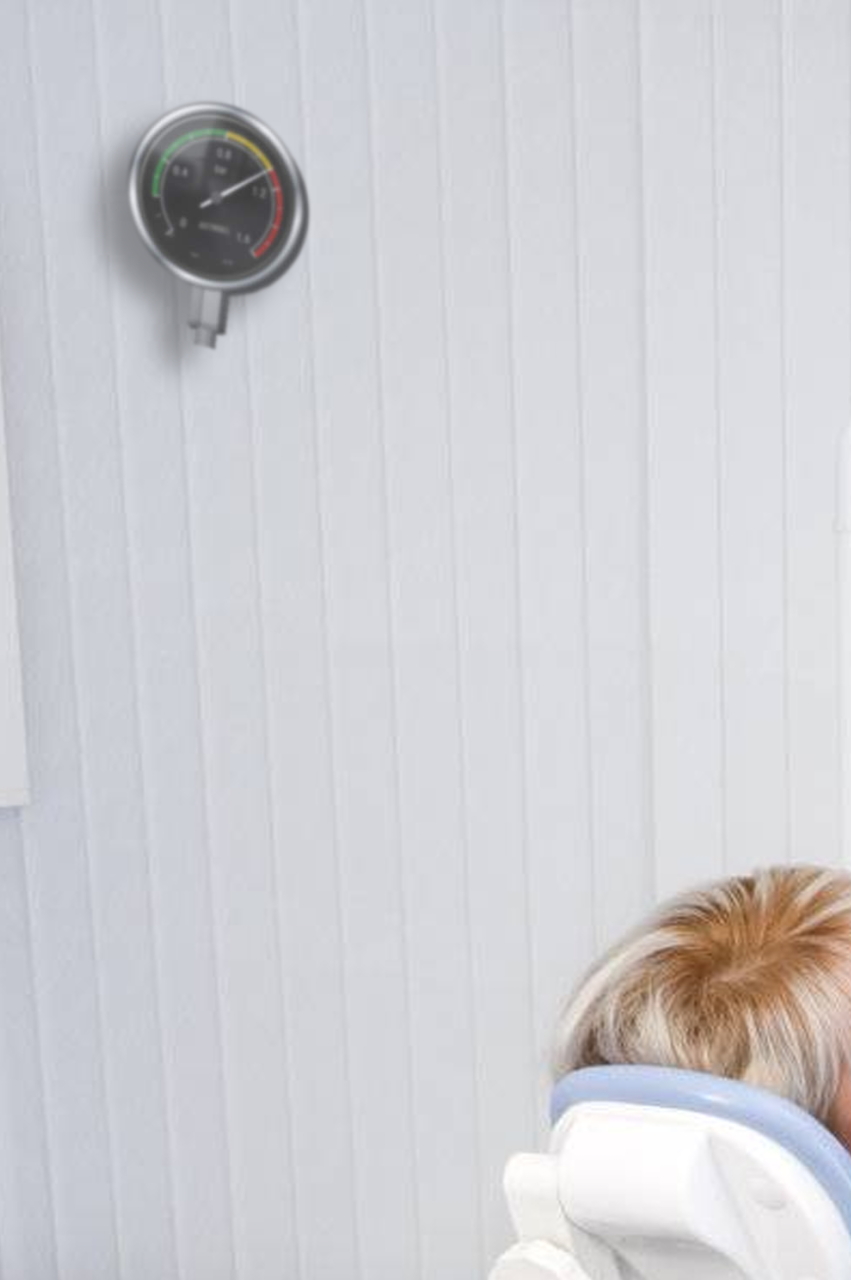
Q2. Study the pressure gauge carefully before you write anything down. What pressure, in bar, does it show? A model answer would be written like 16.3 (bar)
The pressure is 1.1 (bar)
